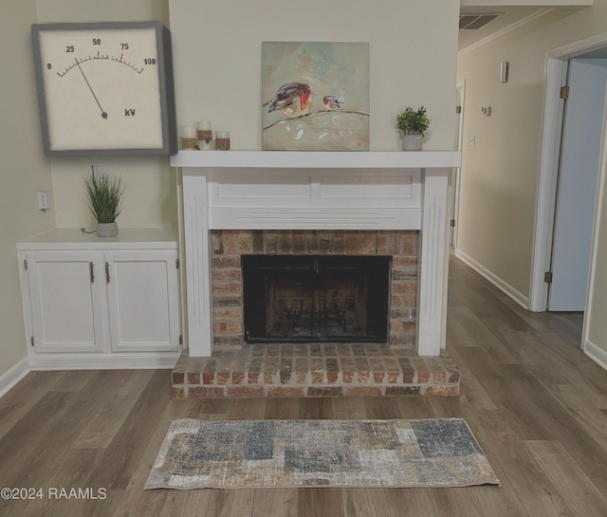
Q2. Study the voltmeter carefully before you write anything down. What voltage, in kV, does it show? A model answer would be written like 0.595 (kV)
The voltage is 25 (kV)
